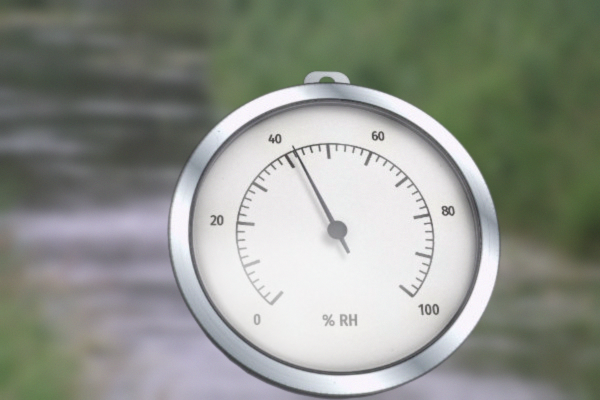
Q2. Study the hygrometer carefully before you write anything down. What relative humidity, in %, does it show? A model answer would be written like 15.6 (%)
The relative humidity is 42 (%)
